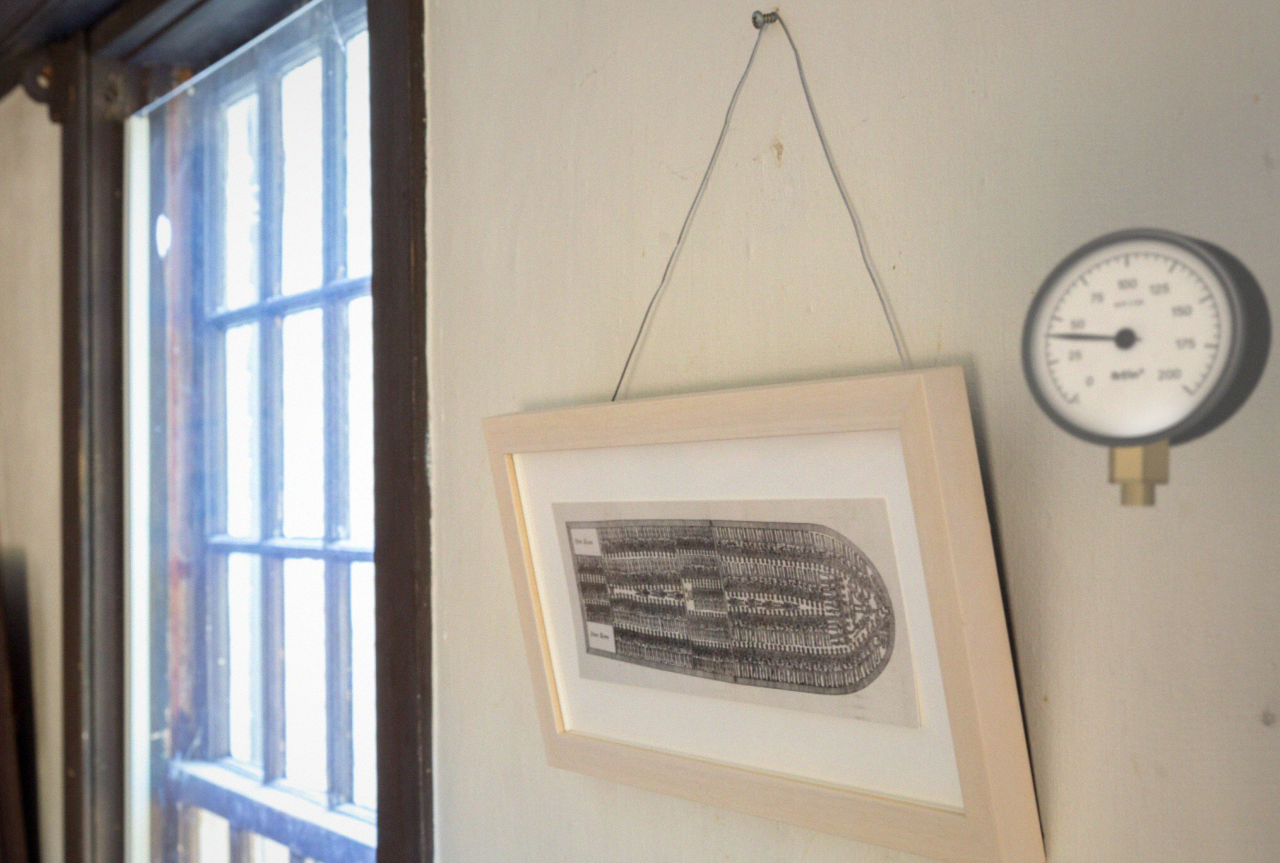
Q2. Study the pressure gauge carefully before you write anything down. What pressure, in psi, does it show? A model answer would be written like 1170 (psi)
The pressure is 40 (psi)
